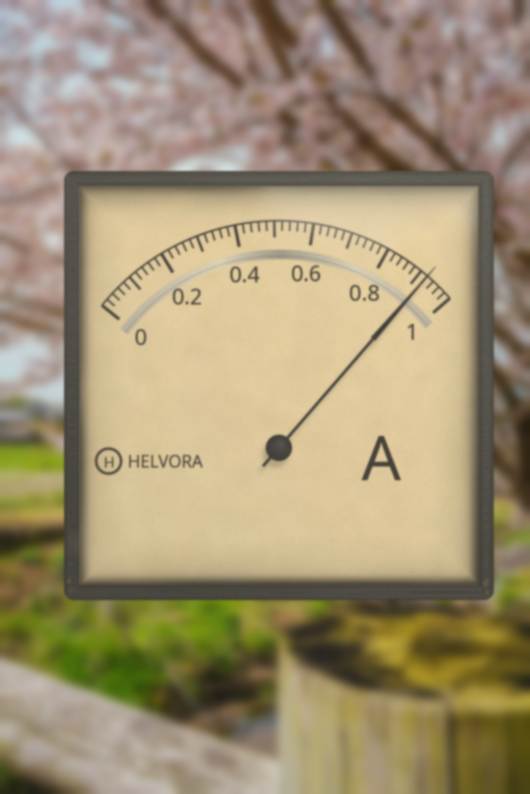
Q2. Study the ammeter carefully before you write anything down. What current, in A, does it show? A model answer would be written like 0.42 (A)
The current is 0.92 (A)
